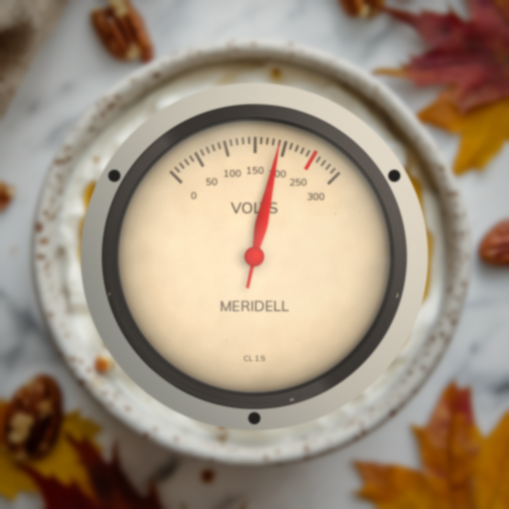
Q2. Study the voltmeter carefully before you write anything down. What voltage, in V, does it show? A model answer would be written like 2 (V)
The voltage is 190 (V)
